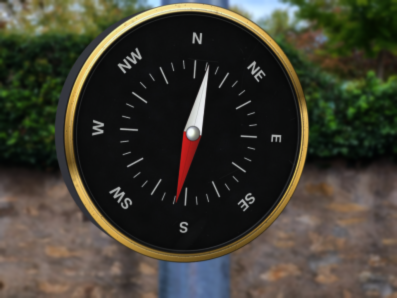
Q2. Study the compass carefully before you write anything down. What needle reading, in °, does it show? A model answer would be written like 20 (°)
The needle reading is 190 (°)
